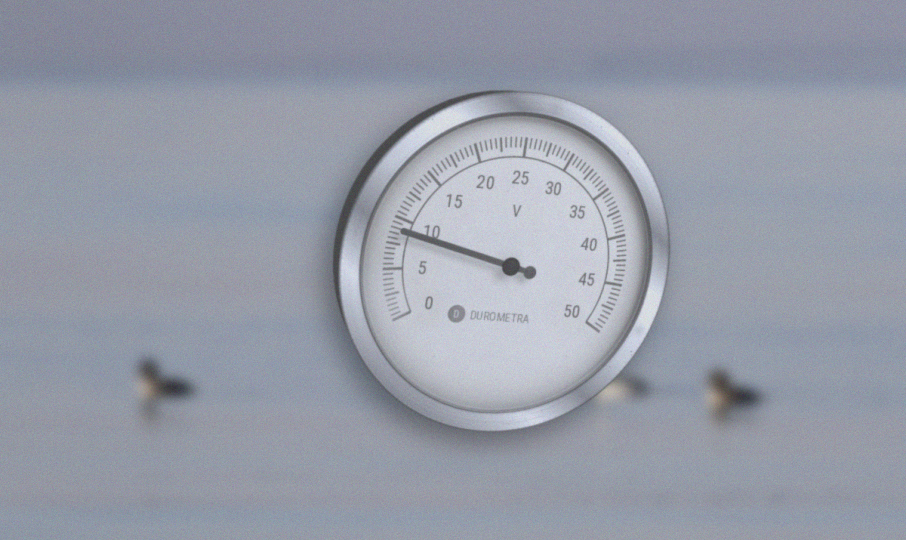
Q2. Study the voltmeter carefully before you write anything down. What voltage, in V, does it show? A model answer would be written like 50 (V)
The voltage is 9 (V)
